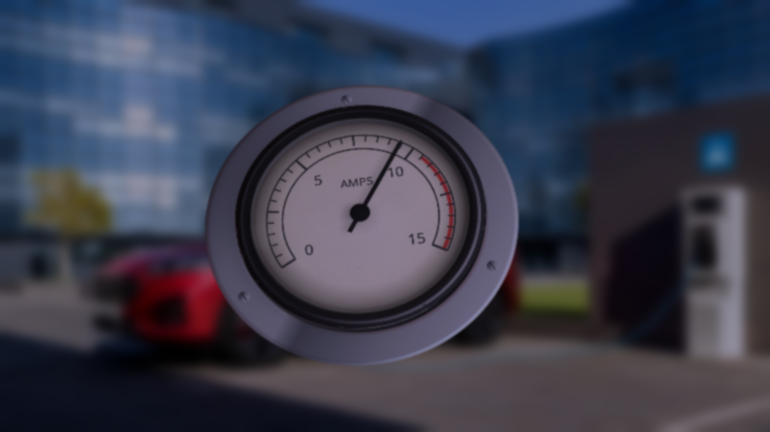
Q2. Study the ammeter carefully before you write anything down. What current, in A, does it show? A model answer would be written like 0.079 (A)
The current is 9.5 (A)
